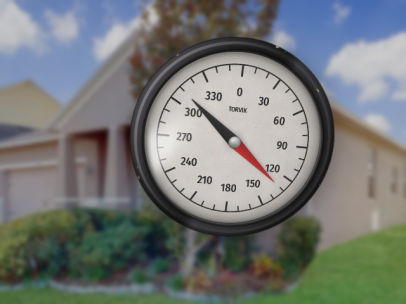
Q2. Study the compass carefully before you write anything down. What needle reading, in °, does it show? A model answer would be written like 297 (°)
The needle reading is 130 (°)
